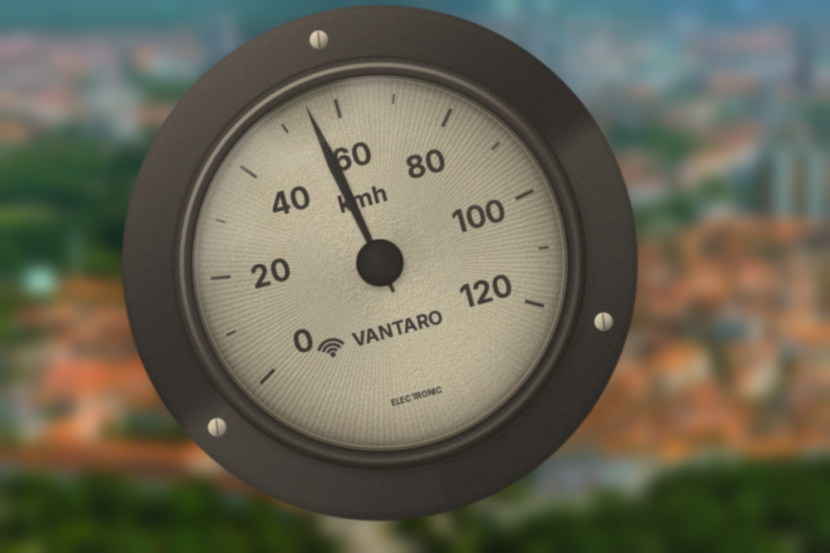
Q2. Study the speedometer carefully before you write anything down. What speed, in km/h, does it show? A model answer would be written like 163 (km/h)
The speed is 55 (km/h)
